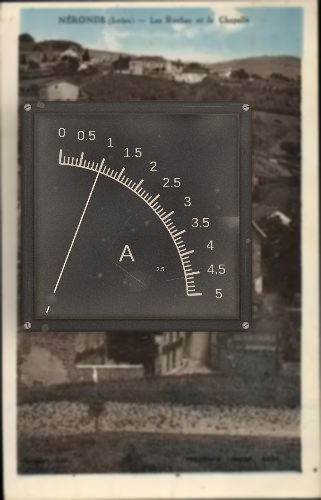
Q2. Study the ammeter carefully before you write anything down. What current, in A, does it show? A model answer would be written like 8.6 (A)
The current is 1 (A)
